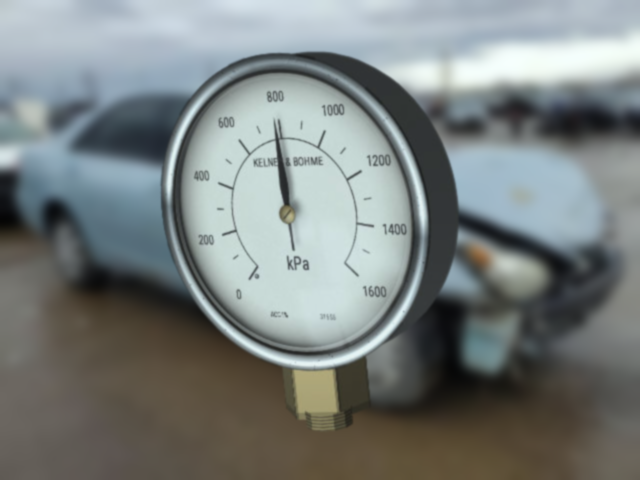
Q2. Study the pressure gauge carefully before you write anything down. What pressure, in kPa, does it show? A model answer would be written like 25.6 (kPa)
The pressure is 800 (kPa)
